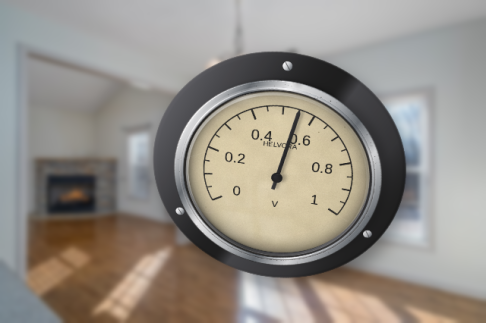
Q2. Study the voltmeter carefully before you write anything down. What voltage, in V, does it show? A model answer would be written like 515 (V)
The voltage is 0.55 (V)
